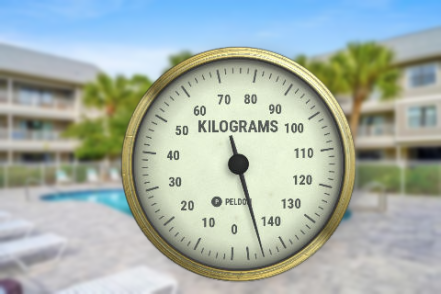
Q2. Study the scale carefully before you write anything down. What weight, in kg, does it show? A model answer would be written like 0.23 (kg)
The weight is 146 (kg)
